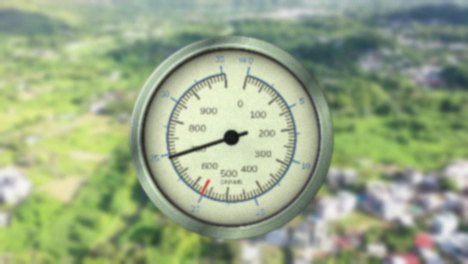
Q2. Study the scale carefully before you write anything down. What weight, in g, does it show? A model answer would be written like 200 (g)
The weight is 700 (g)
